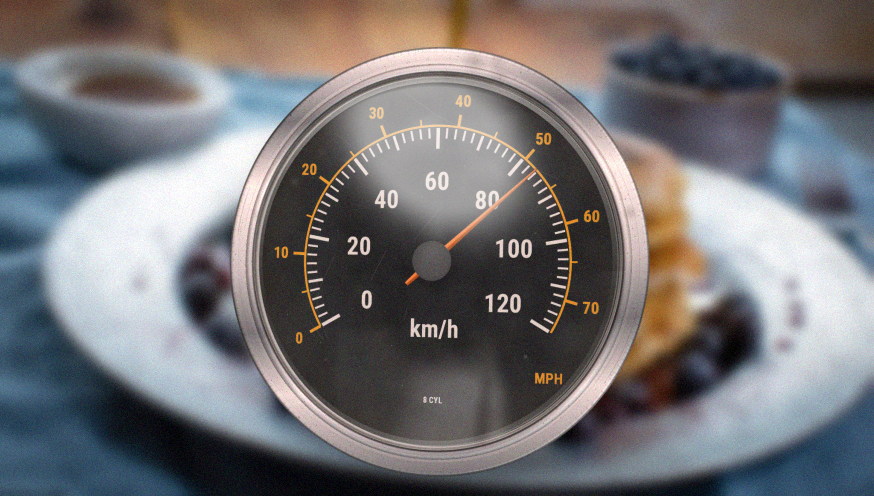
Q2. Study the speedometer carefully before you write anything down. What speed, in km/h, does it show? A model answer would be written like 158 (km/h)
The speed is 84 (km/h)
